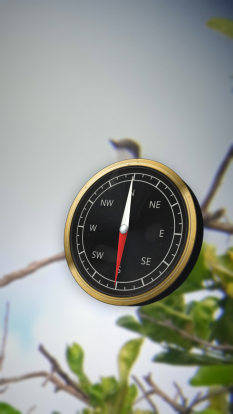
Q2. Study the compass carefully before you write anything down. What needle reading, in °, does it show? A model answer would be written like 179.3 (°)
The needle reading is 180 (°)
